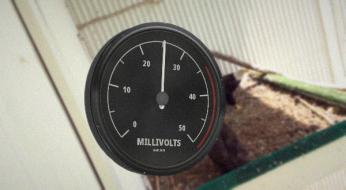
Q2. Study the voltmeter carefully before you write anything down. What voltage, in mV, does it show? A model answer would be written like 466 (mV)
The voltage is 25 (mV)
